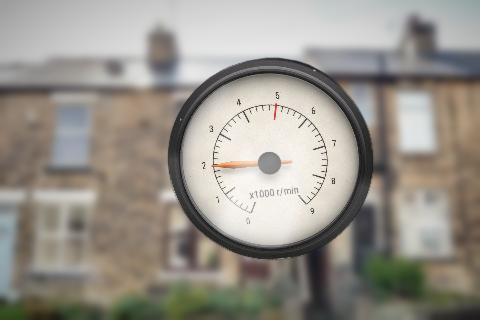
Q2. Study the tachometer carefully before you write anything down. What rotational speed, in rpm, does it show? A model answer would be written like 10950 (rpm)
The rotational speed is 2000 (rpm)
